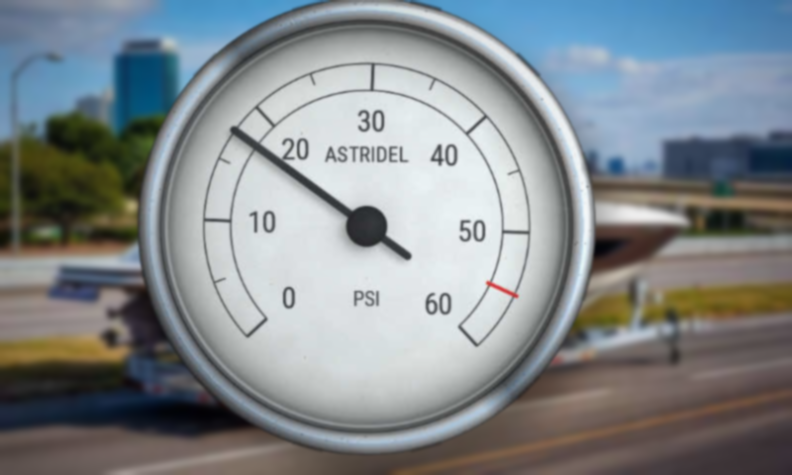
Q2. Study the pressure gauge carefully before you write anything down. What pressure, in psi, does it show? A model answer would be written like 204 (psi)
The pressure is 17.5 (psi)
